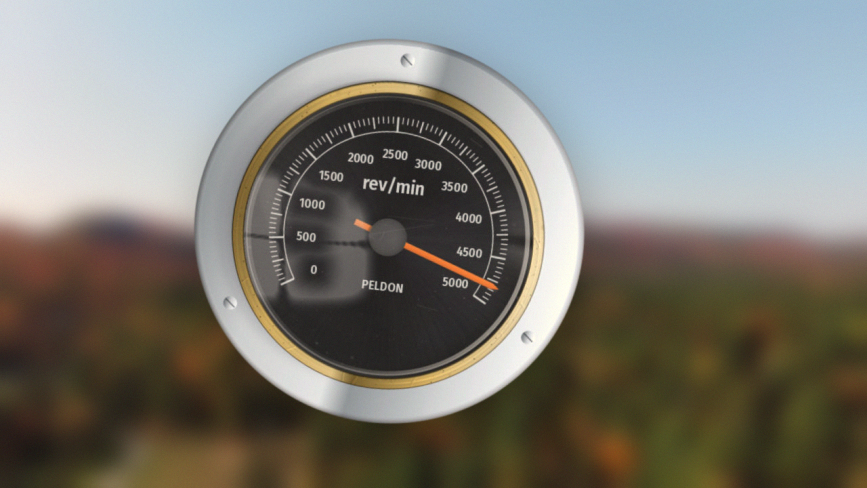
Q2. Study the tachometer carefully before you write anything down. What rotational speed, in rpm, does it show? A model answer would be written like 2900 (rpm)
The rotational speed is 4800 (rpm)
